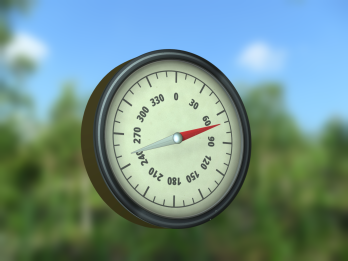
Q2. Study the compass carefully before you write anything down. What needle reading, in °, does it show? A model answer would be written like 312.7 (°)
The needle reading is 70 (°)
